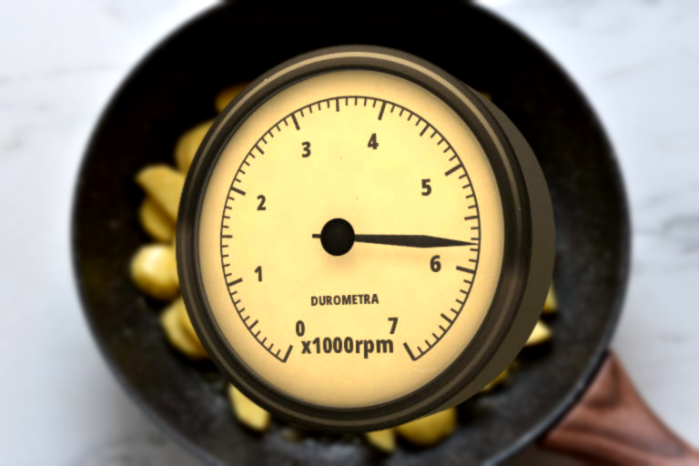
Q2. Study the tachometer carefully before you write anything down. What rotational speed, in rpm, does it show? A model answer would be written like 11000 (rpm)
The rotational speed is 5750 (rpm)
